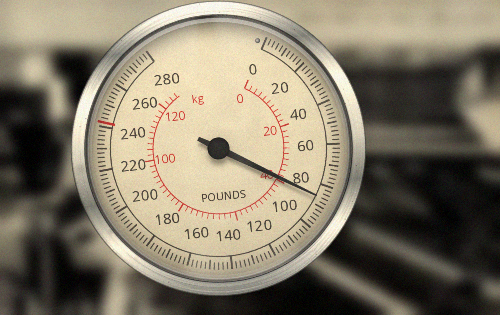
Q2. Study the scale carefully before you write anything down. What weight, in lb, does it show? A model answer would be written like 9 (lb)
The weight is 86 (lb)
